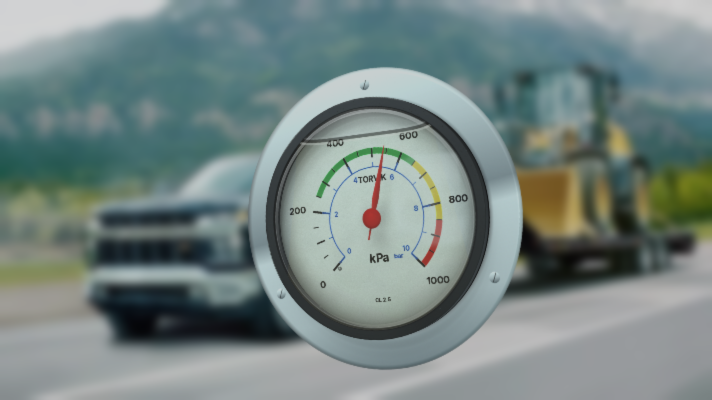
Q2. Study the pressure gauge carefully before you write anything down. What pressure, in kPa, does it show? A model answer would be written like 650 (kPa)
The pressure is 550 (kPa)
